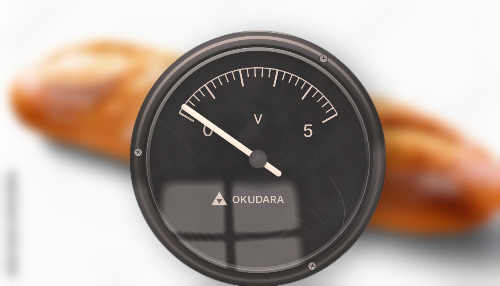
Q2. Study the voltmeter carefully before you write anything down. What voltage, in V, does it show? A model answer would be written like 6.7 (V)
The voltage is 0.2 (V)
